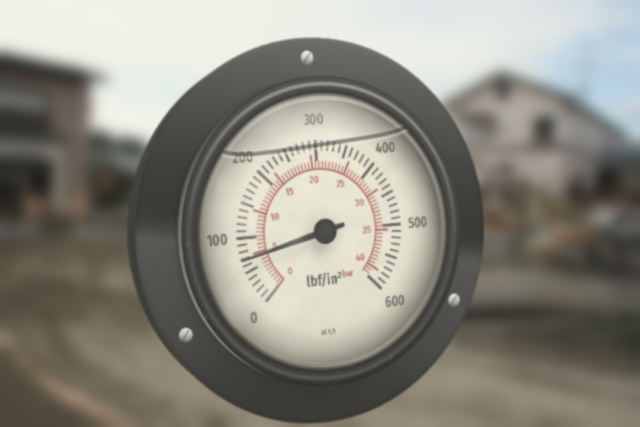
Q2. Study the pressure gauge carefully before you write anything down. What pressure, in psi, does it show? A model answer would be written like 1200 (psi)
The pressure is 70 (psi)
